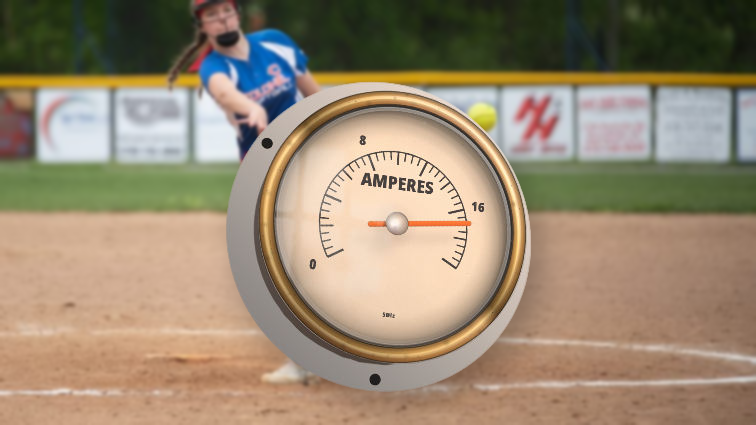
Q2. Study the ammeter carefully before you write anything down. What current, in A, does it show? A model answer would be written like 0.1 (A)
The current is 17 (A)
